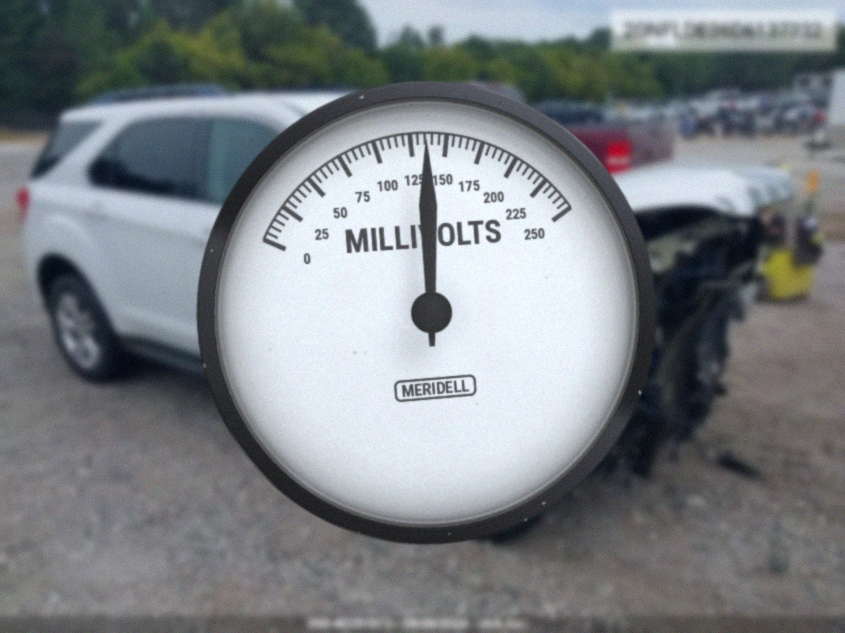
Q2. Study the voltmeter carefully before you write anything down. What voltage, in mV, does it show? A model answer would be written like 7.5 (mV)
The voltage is 135 (mV)
